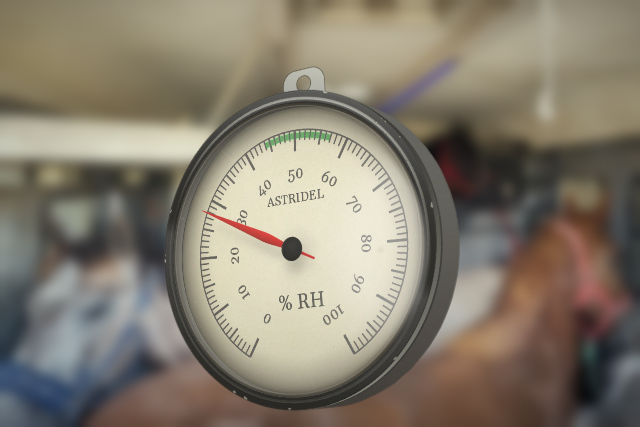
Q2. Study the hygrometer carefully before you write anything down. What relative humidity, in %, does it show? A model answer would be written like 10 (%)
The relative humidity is 28 (%)
